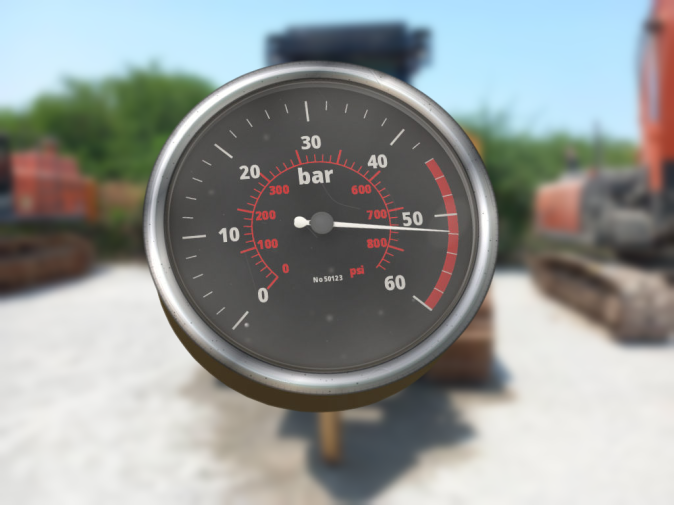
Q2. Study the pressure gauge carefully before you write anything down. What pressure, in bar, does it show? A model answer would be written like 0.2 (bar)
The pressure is 52 (bar)
